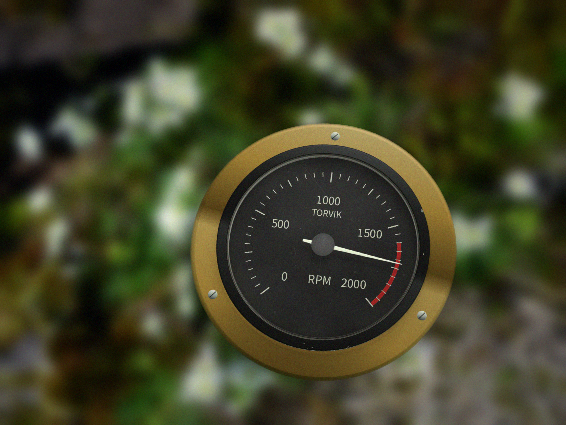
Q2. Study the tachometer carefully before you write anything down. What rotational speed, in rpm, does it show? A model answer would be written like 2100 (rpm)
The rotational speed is 1725 (rpm)
